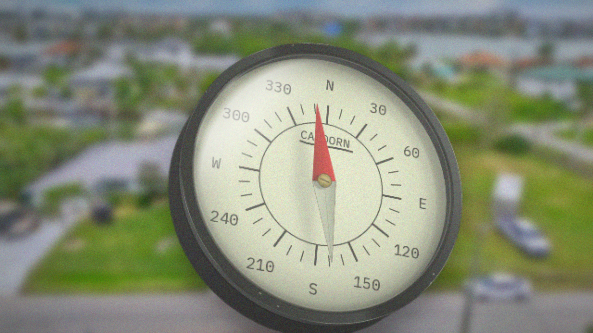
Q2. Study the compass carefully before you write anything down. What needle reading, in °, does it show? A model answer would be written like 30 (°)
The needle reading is 350 (°)
